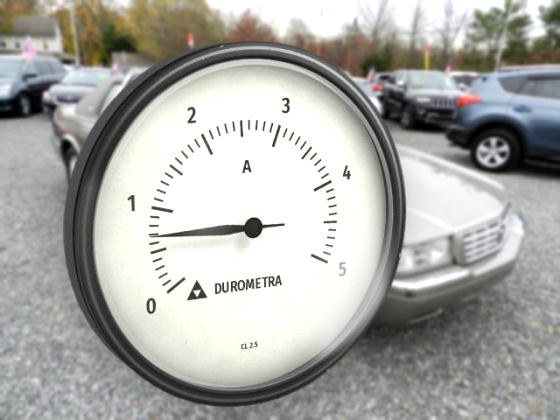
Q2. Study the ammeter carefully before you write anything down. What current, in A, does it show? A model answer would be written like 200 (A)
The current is 0.7 (A)
